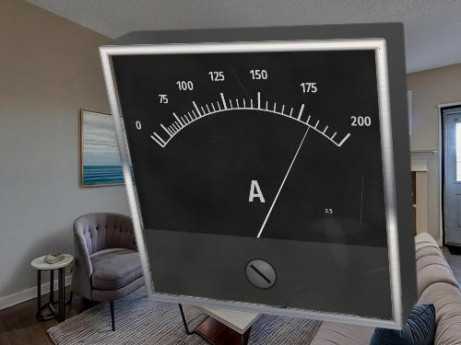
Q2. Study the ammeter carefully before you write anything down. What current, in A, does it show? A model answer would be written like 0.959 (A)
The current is 182.5 (A)
